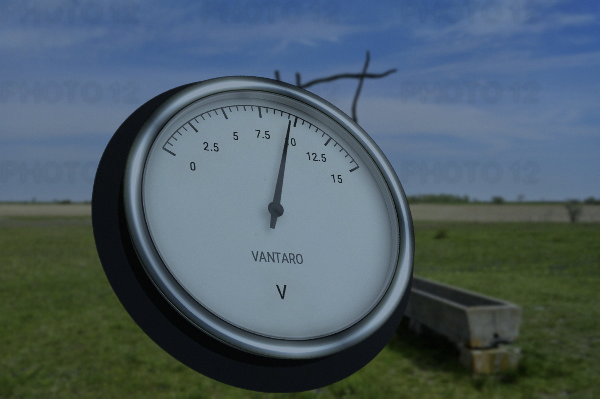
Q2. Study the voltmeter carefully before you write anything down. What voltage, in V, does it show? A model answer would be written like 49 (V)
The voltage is 9.5 (V)
